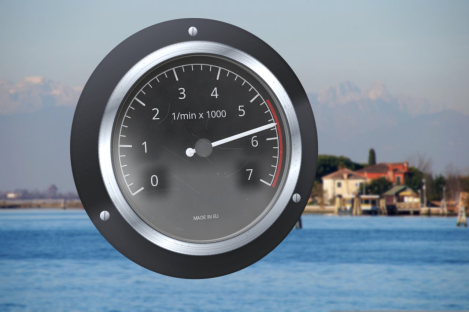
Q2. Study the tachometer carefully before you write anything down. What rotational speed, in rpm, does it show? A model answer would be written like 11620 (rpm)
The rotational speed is 5700 (rpm)
